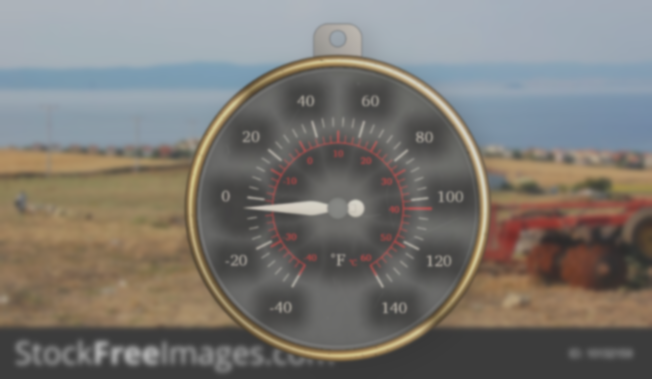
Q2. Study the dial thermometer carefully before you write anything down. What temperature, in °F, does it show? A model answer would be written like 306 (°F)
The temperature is -4 (°F)
